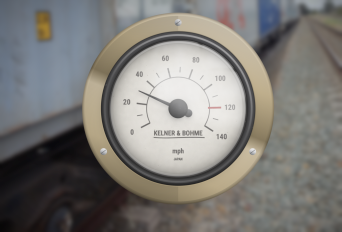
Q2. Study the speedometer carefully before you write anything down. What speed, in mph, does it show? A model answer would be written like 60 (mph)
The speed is 30 (mph)
